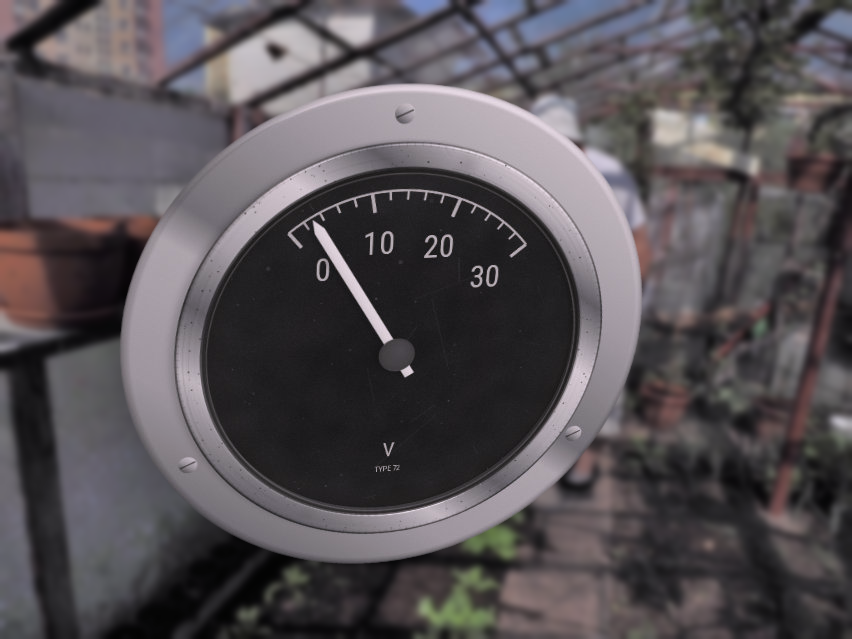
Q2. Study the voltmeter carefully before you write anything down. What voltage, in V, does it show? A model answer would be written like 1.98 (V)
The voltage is 3 (V)
